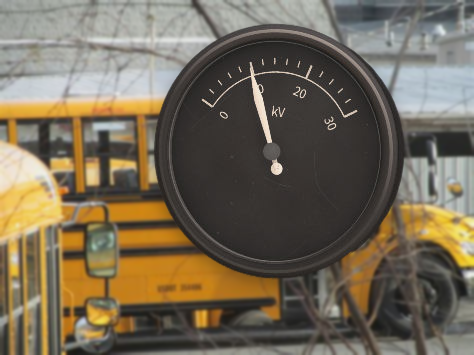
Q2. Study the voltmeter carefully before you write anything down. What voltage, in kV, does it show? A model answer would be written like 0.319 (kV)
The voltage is 10 (kV)
